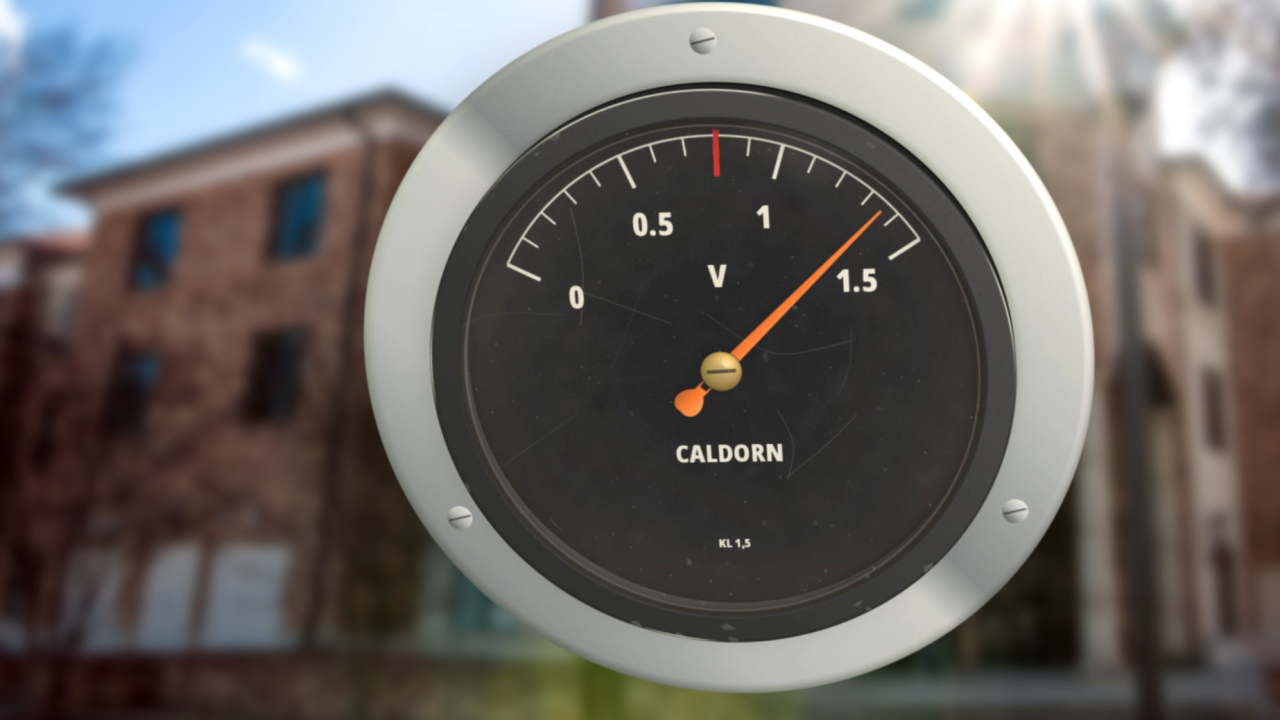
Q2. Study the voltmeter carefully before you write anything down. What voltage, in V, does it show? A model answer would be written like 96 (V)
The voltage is 1.35 (V)
